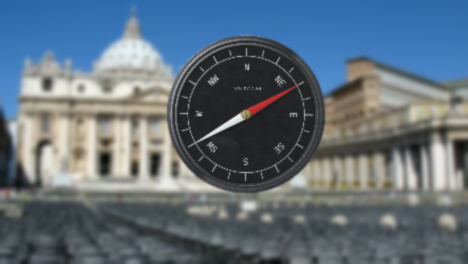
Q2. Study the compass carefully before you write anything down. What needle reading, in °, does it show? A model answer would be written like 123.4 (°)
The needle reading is 60 (°)
